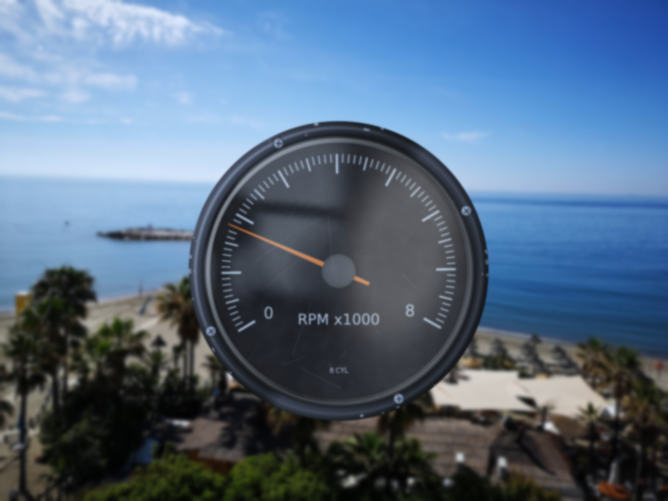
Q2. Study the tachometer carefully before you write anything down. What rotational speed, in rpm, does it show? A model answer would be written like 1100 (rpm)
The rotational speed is 1800 (rpm)
